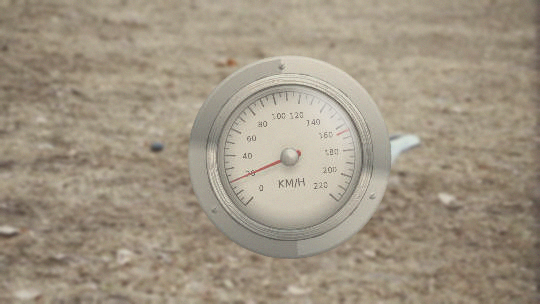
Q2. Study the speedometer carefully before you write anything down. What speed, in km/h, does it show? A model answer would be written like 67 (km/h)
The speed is 20 (km/h)
